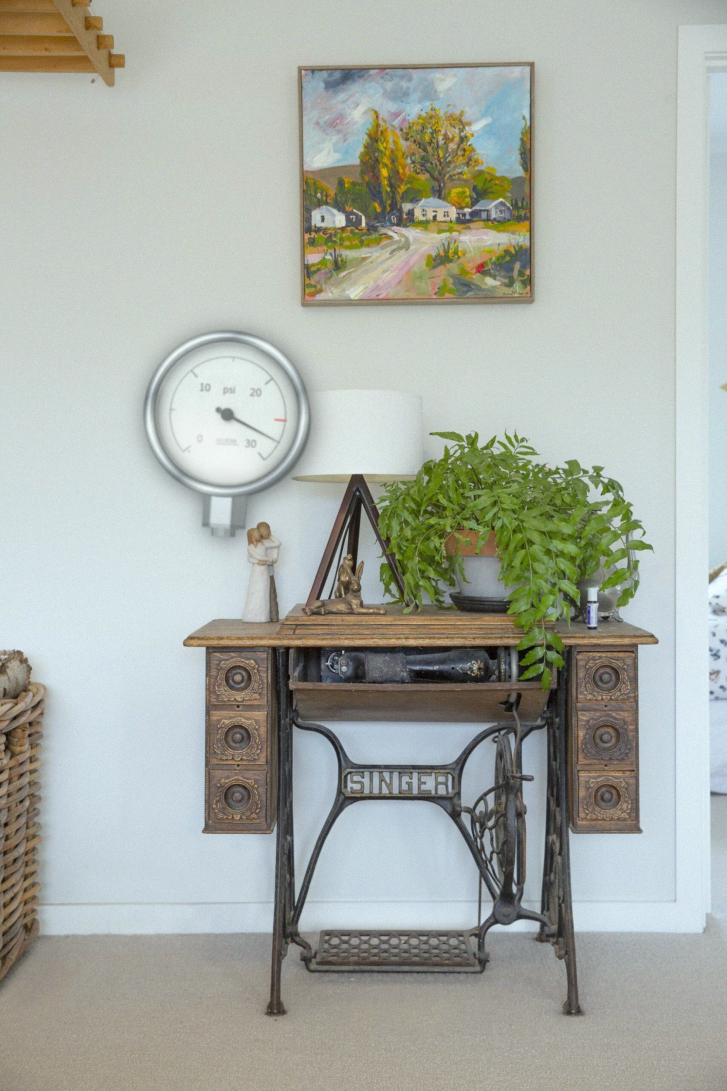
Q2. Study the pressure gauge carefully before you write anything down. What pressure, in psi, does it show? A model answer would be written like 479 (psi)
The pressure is 27.5 (psi)
